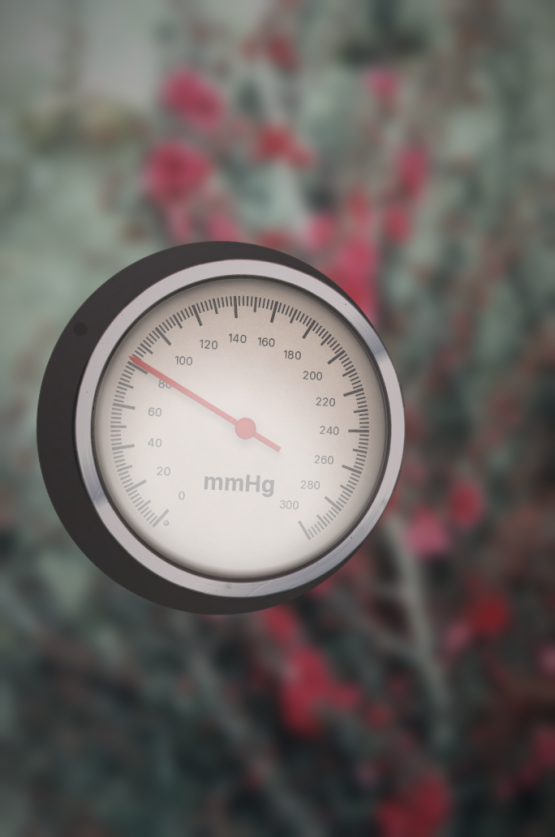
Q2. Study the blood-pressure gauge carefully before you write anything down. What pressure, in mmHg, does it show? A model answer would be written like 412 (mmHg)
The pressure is 82 (mmHg)
